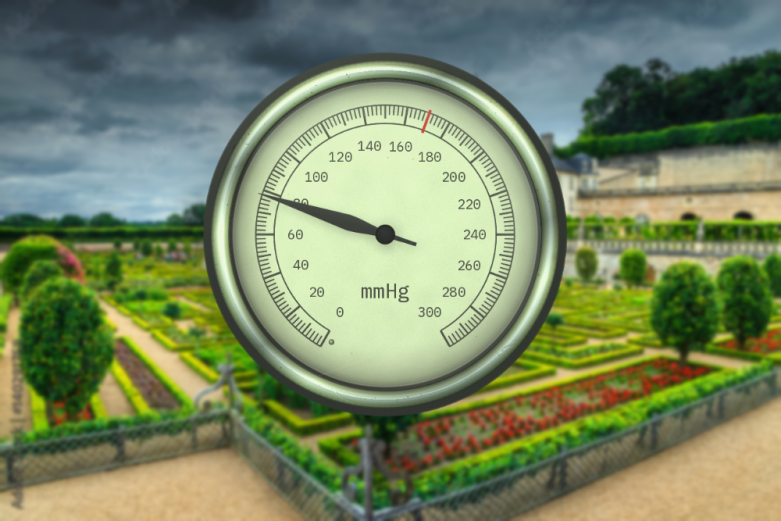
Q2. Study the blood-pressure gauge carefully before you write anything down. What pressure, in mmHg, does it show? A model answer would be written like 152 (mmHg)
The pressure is 78 (mmHg)
